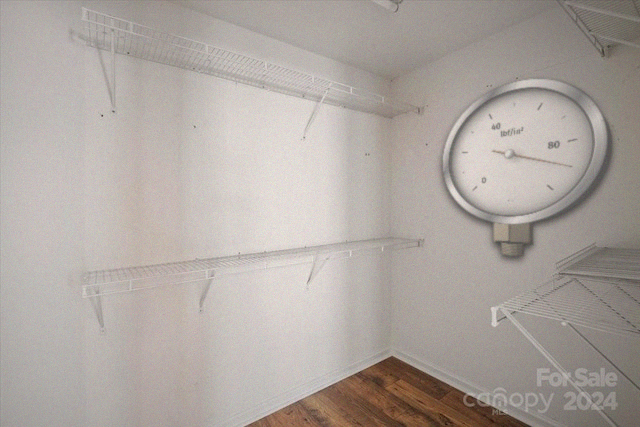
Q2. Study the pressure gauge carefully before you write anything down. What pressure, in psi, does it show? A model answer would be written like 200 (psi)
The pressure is 90 (psi)
